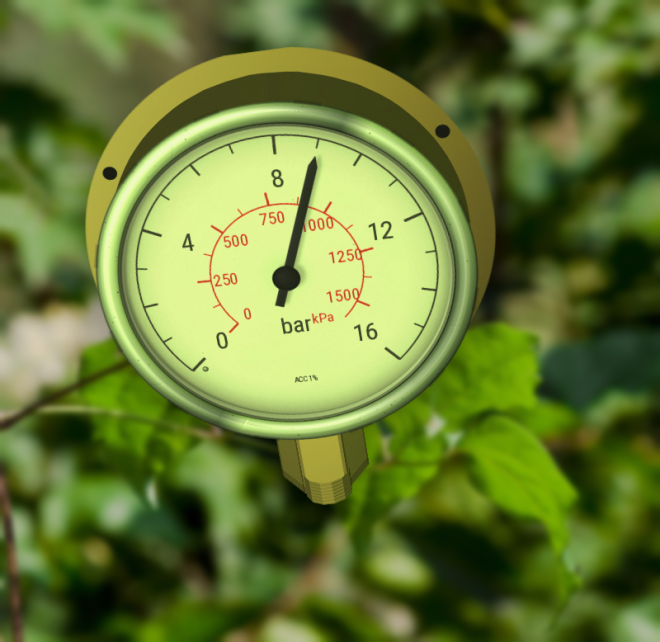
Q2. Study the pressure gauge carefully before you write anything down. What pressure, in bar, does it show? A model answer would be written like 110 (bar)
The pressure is 9 (bar)
